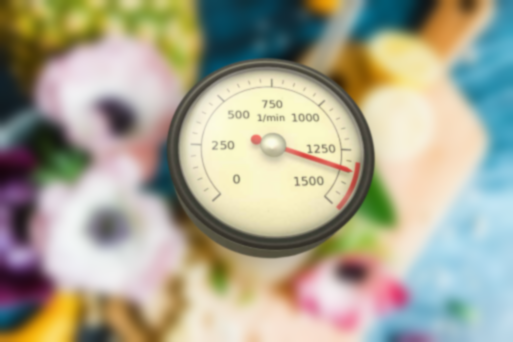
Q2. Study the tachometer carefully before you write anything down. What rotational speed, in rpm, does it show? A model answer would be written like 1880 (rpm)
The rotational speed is 1350 (rpm)
